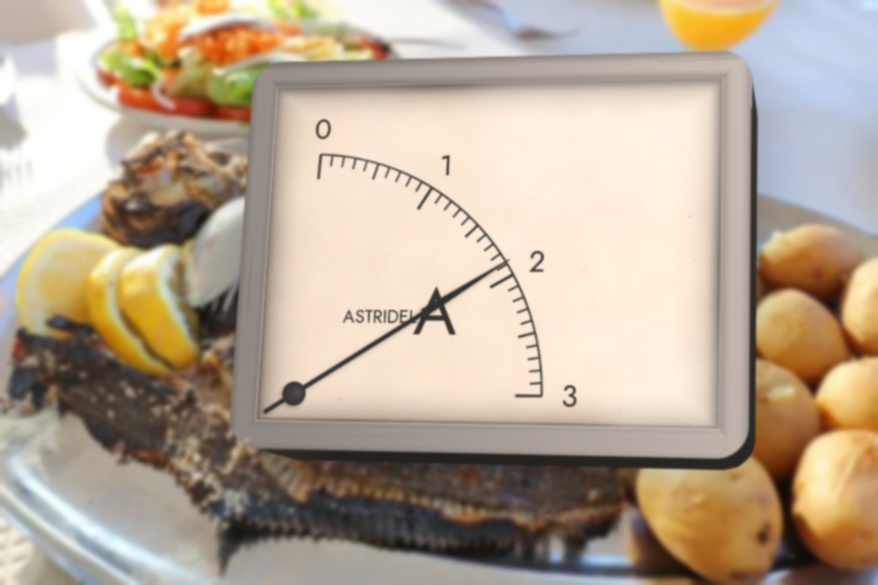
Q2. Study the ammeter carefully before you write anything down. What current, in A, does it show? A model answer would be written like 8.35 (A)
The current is 1.9 (A)
